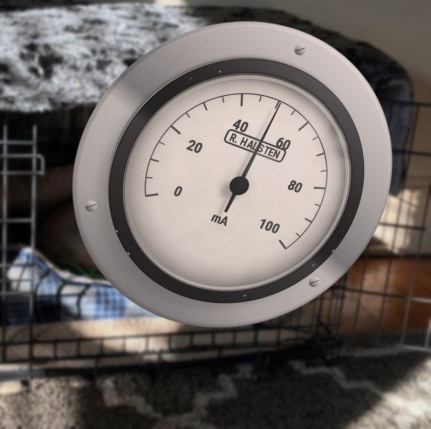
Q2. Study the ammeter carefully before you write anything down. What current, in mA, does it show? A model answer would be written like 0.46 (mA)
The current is 50 (mA)
